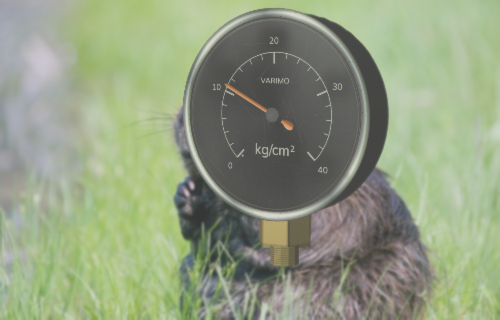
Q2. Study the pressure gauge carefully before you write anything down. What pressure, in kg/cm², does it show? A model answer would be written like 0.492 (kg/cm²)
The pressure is 11 (kg/cm²)
